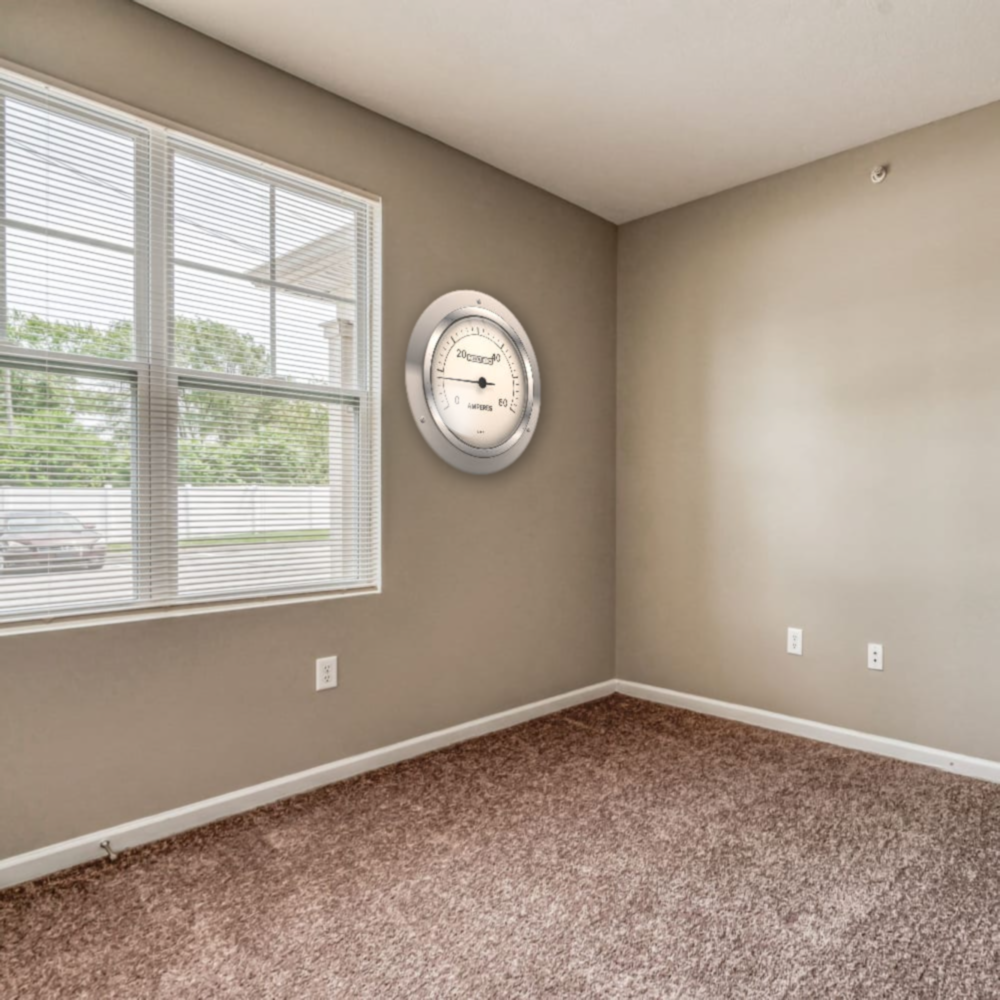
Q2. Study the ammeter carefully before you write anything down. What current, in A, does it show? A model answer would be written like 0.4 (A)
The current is 8 (A)
